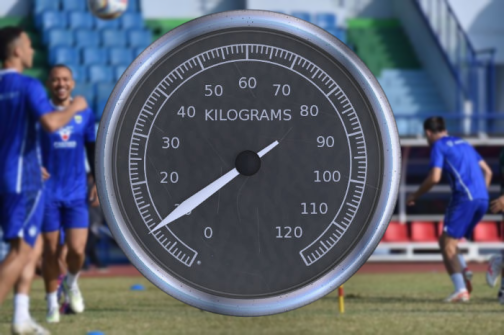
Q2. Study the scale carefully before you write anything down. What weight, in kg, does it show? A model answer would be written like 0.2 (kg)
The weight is 10 (kg)
